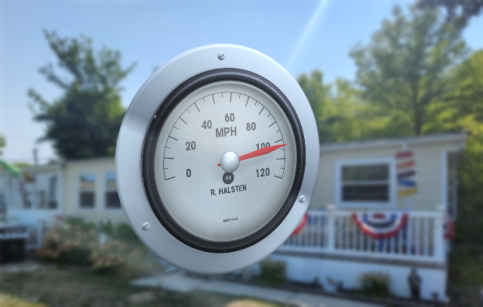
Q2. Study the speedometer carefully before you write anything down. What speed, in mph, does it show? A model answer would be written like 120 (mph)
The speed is 102.5 (mph)
